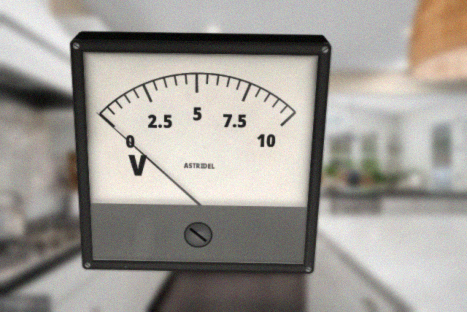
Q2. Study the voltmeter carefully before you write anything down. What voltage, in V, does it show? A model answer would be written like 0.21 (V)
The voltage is 0 (V)
